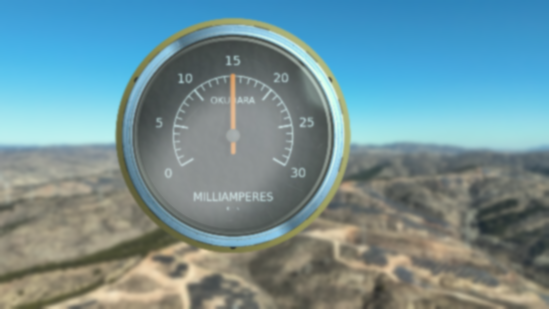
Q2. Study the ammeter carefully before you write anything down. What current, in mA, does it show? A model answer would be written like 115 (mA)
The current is 15 (mA)
